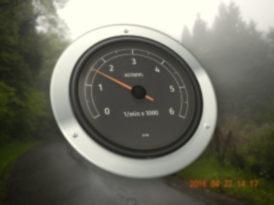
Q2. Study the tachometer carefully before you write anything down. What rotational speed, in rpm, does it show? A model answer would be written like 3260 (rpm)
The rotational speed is 1500 (rpm)
